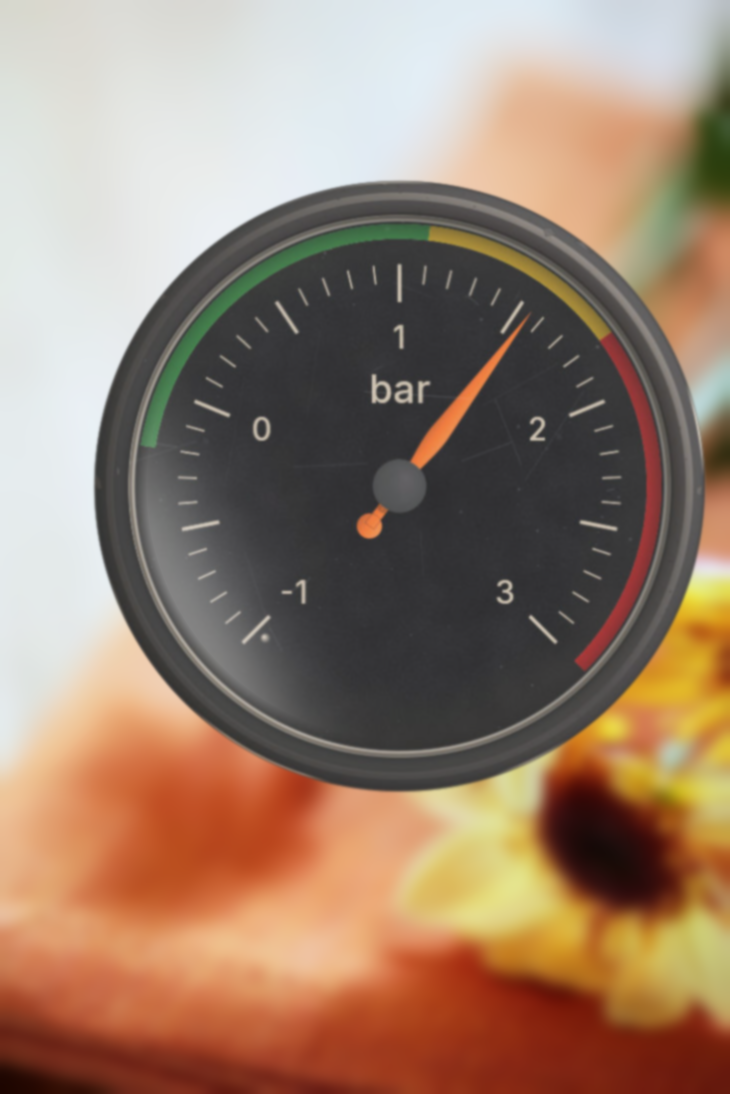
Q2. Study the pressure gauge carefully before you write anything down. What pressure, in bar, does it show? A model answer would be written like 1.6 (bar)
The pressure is 1.55 (bar)
